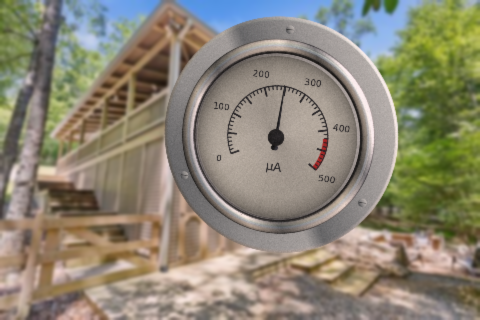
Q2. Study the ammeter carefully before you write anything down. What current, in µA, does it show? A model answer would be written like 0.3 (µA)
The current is 250 (µA)
